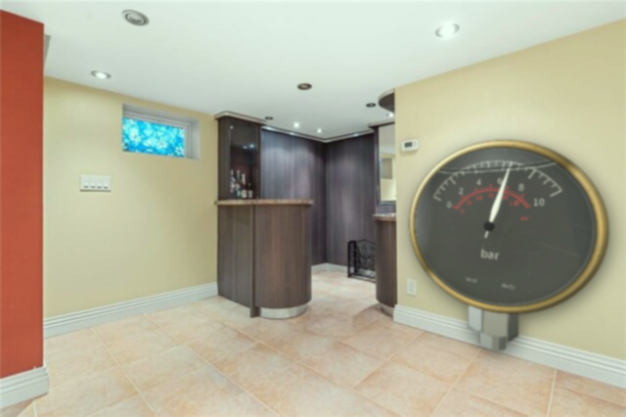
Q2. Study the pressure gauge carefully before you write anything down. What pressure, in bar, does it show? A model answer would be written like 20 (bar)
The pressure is 6.5 (bar)
